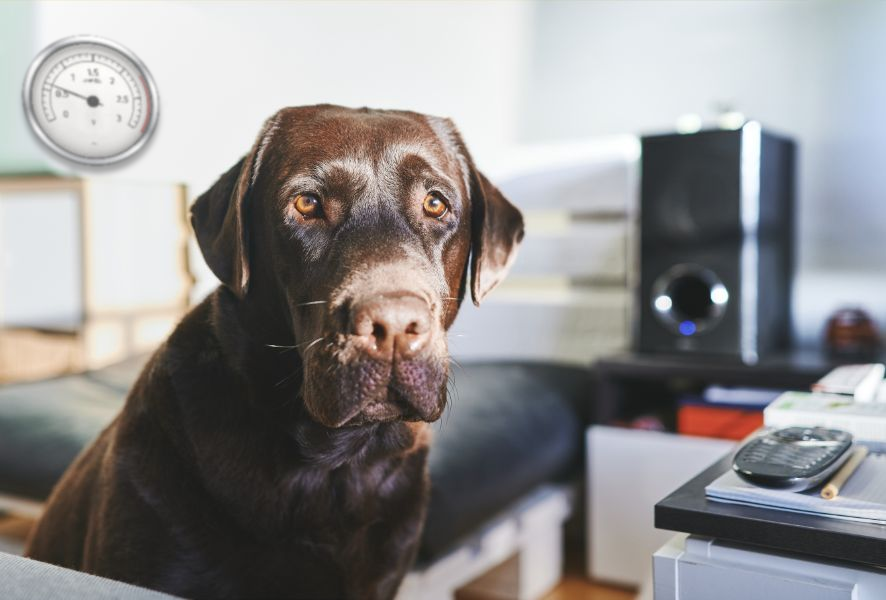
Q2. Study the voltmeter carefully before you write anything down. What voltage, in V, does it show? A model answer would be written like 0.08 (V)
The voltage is 0.6 (V)
